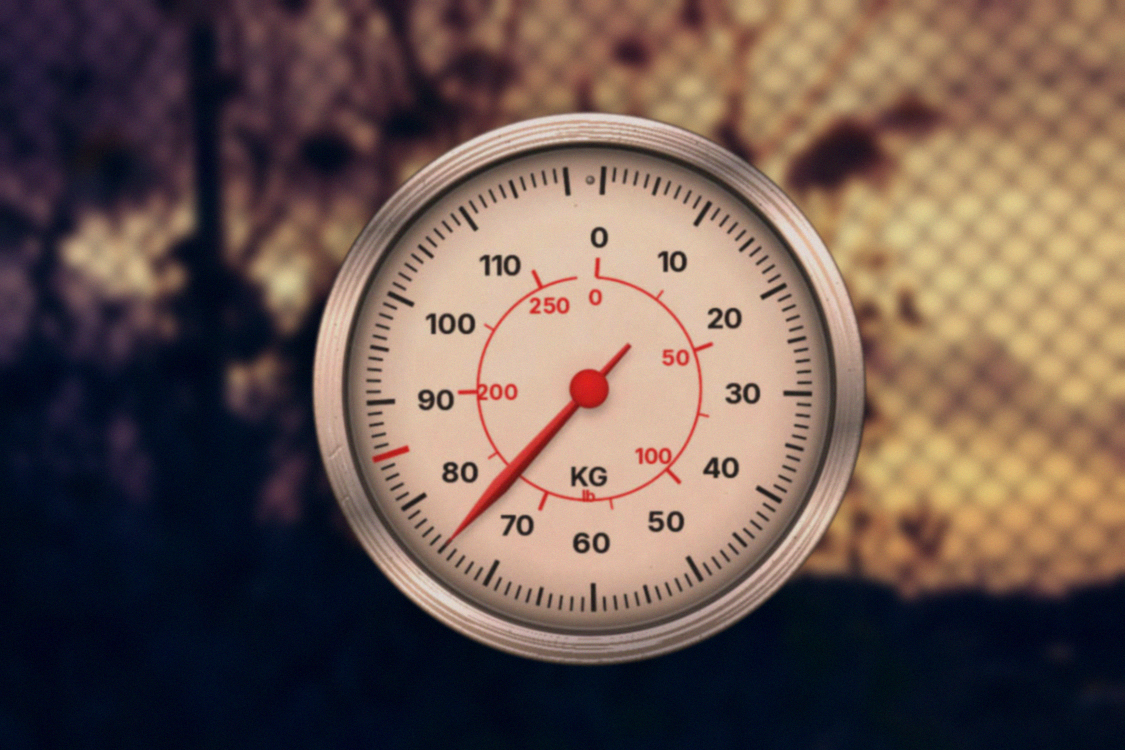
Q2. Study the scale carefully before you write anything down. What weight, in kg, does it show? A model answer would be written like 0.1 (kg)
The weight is 75 (kg)
